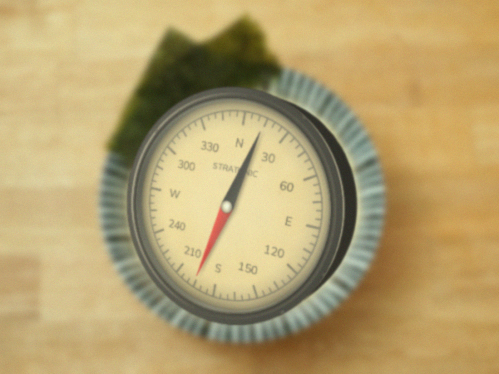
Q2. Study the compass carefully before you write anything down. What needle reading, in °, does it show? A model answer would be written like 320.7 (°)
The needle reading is 195 (°)
